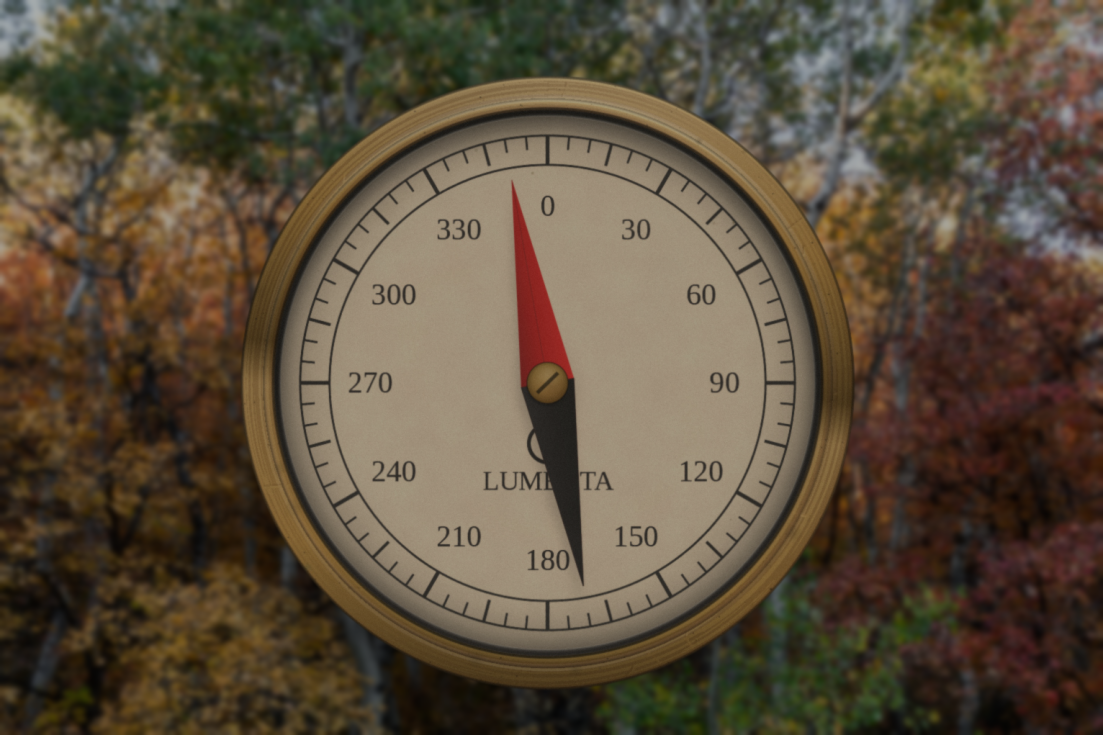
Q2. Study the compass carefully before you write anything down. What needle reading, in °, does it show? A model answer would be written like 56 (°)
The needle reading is 350 (°)
